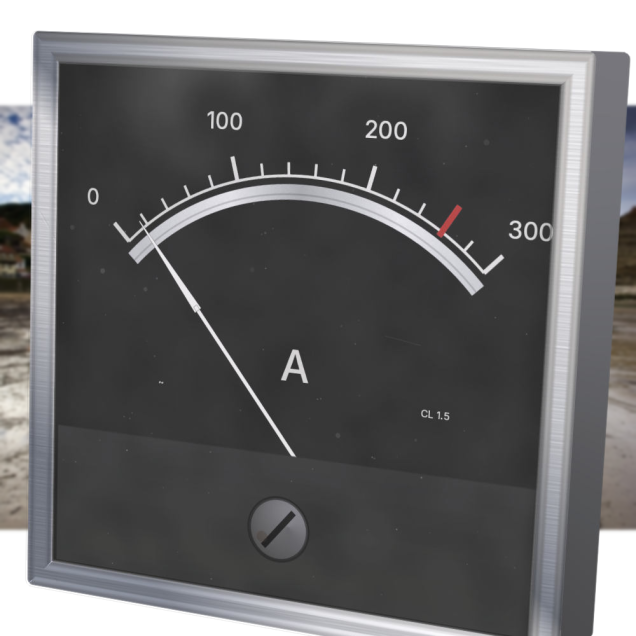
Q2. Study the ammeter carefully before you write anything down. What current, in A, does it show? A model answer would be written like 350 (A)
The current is 20 (A)
